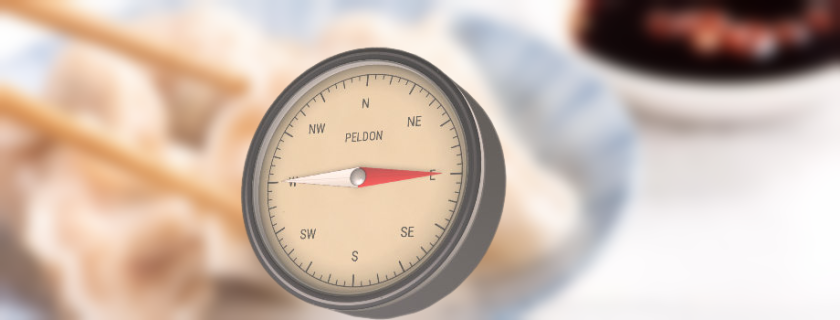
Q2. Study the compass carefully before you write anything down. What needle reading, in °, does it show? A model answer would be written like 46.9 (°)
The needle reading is 90 (°)
